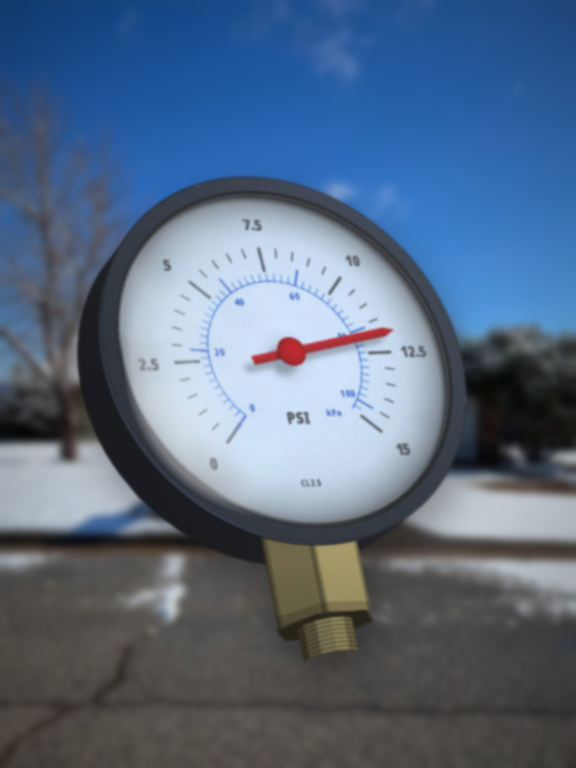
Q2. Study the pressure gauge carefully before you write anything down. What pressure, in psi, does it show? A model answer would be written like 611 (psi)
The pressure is 12 (psi)
